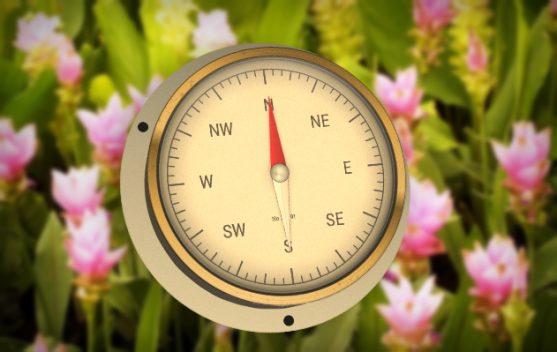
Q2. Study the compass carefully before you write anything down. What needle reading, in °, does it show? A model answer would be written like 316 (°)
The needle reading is 0 (°)
